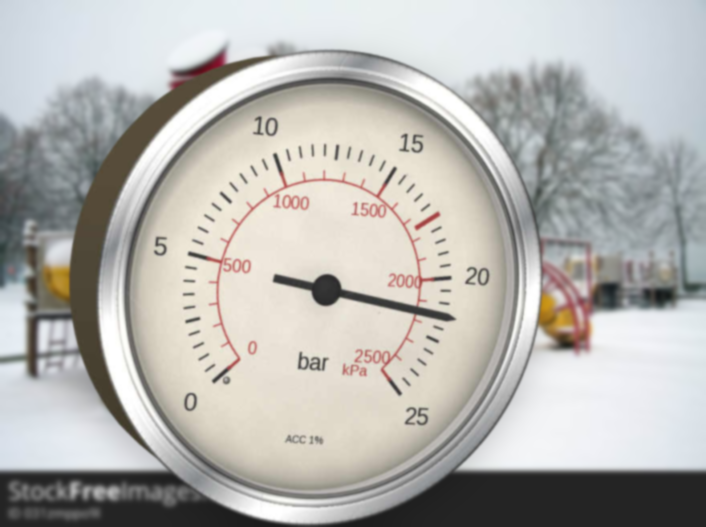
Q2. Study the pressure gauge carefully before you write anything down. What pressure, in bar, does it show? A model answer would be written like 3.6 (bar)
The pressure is 21.5 (bar)
